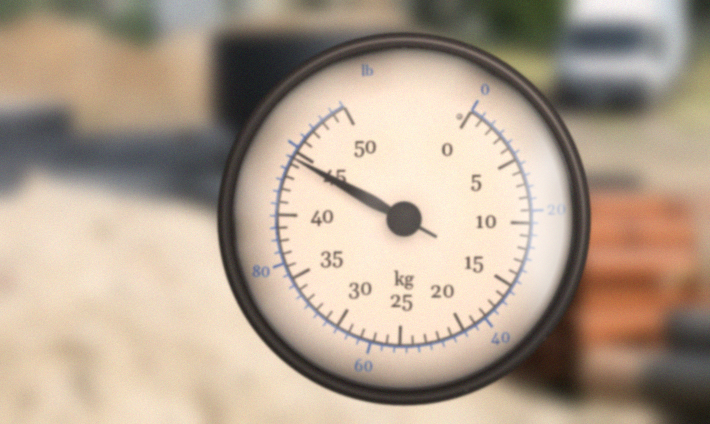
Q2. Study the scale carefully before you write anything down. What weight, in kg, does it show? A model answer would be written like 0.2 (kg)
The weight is 44.5 (kg)
